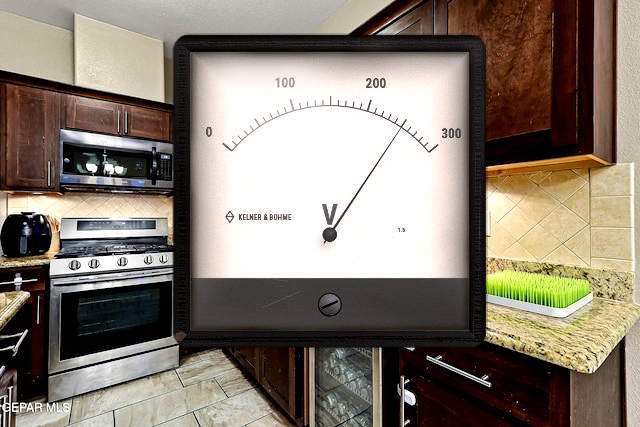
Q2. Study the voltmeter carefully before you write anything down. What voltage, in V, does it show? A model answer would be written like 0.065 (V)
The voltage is 250 (V)
